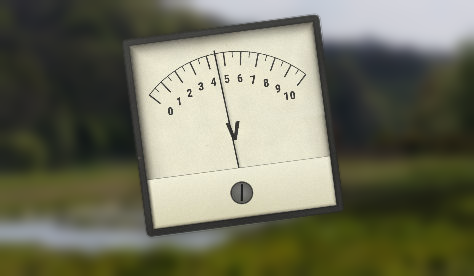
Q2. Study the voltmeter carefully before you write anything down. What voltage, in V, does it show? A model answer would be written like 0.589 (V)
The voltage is 4.5 (V)
